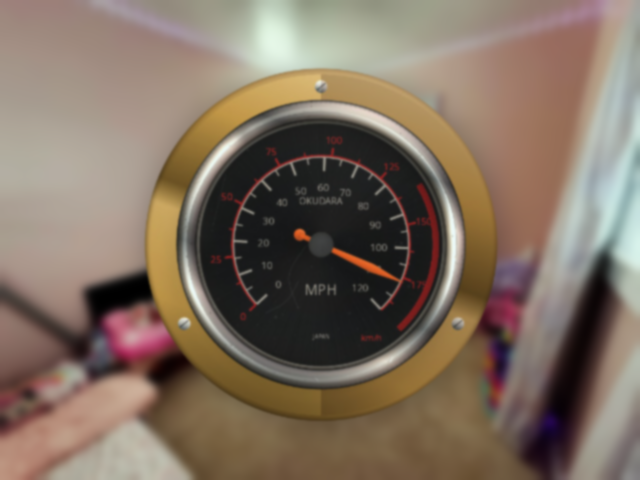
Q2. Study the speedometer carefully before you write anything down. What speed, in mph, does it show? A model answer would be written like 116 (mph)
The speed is 110 (mph)
